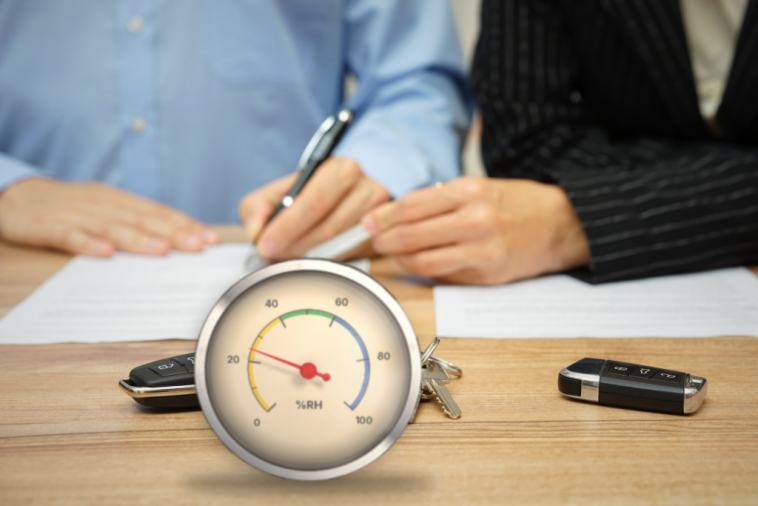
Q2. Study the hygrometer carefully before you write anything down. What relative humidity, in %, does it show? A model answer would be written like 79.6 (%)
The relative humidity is 25 (%)
